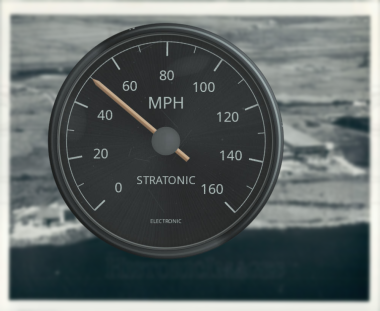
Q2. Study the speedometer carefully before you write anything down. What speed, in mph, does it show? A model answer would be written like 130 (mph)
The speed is 50 (mph)
